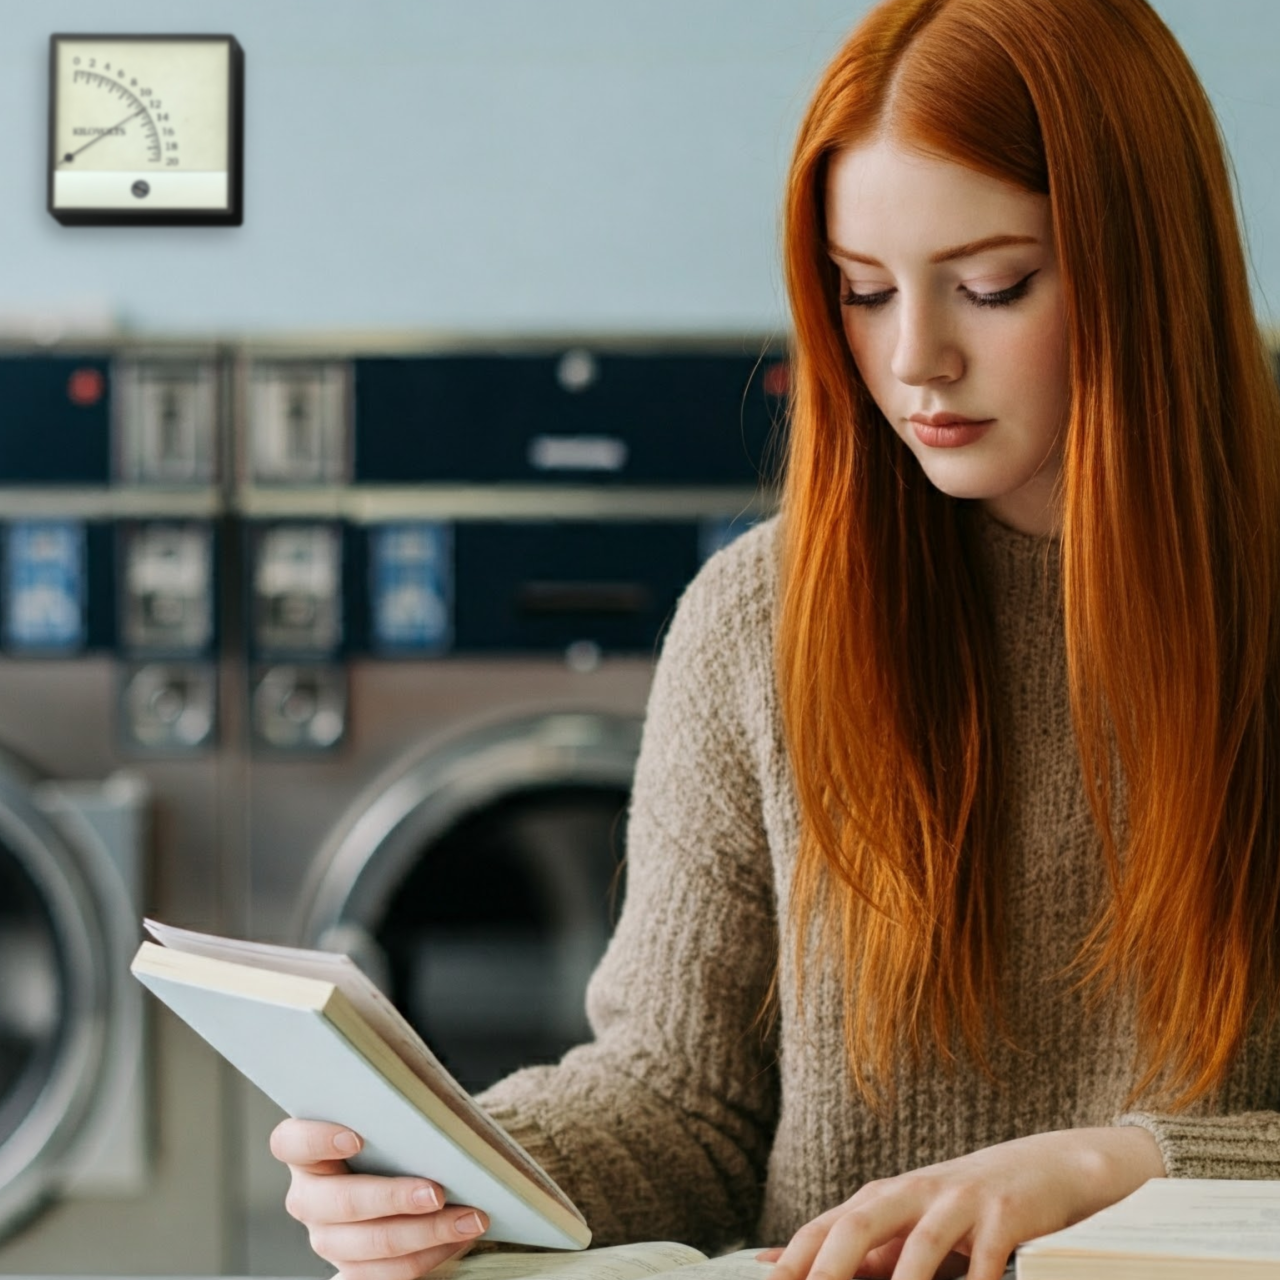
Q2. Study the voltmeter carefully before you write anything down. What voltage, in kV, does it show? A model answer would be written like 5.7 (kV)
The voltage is 12 (kV)
